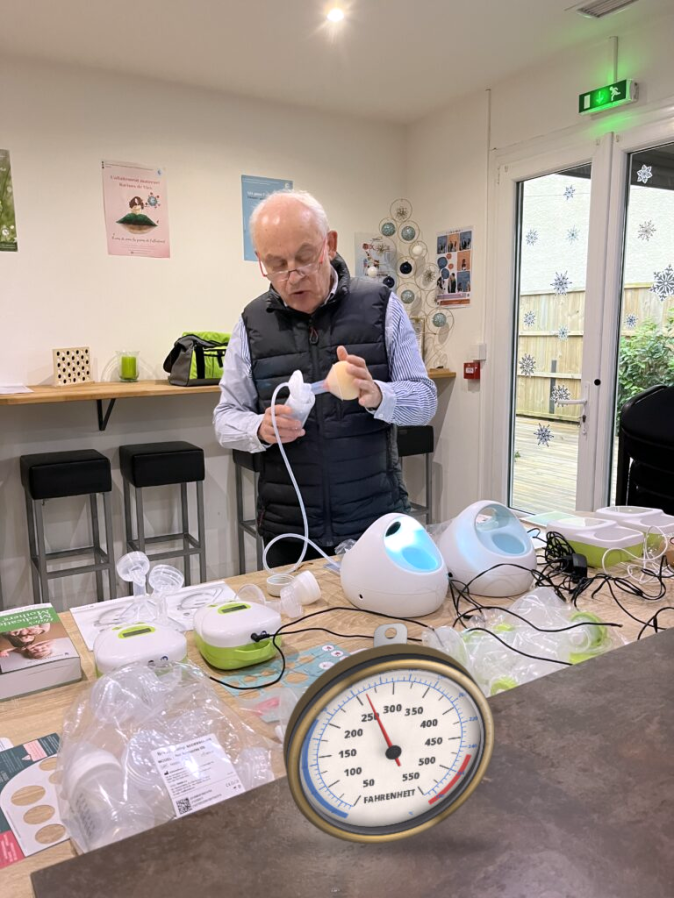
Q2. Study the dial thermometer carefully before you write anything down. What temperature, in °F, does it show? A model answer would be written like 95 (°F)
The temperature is 262.5 (°F)
